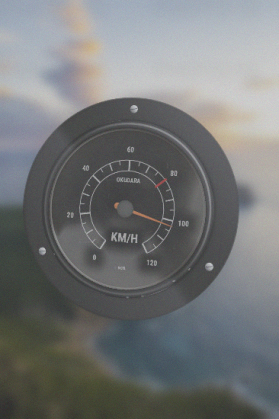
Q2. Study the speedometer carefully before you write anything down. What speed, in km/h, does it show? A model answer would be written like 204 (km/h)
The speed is 102.5 (km/h)
